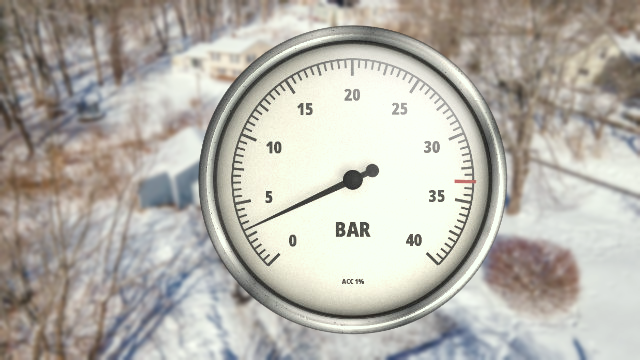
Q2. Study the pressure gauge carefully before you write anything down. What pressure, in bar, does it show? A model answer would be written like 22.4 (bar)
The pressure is 3 (bar)
